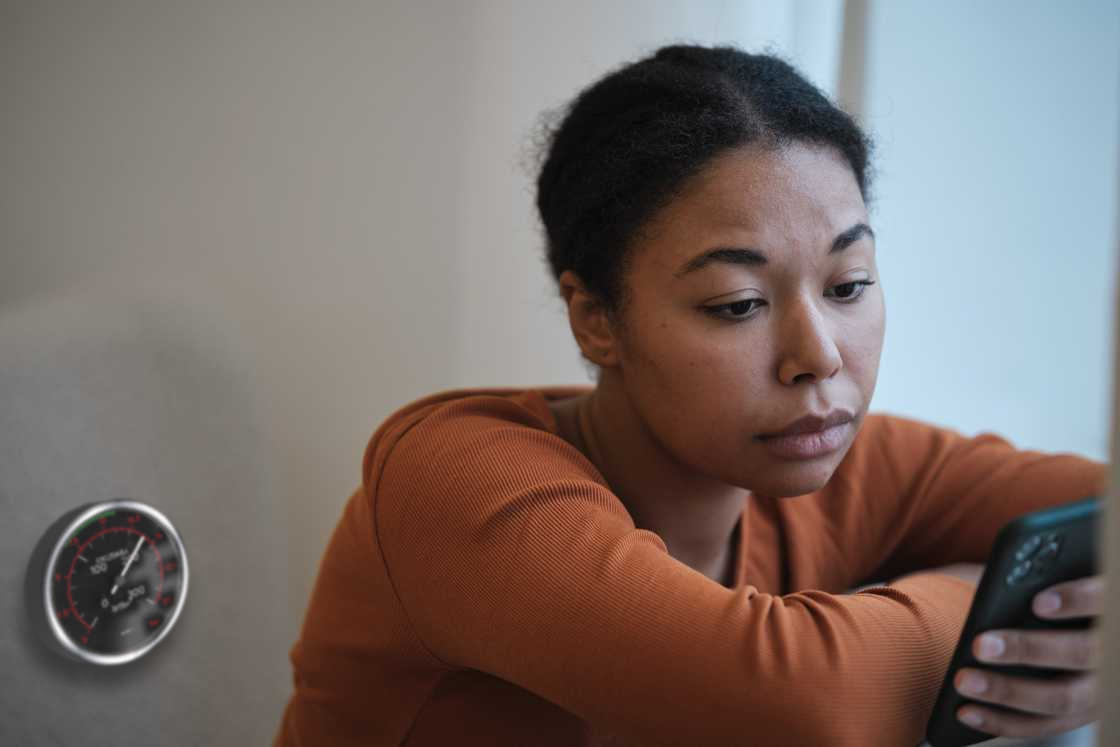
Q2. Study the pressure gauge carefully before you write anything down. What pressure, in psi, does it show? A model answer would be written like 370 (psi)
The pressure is 200 (psi)
